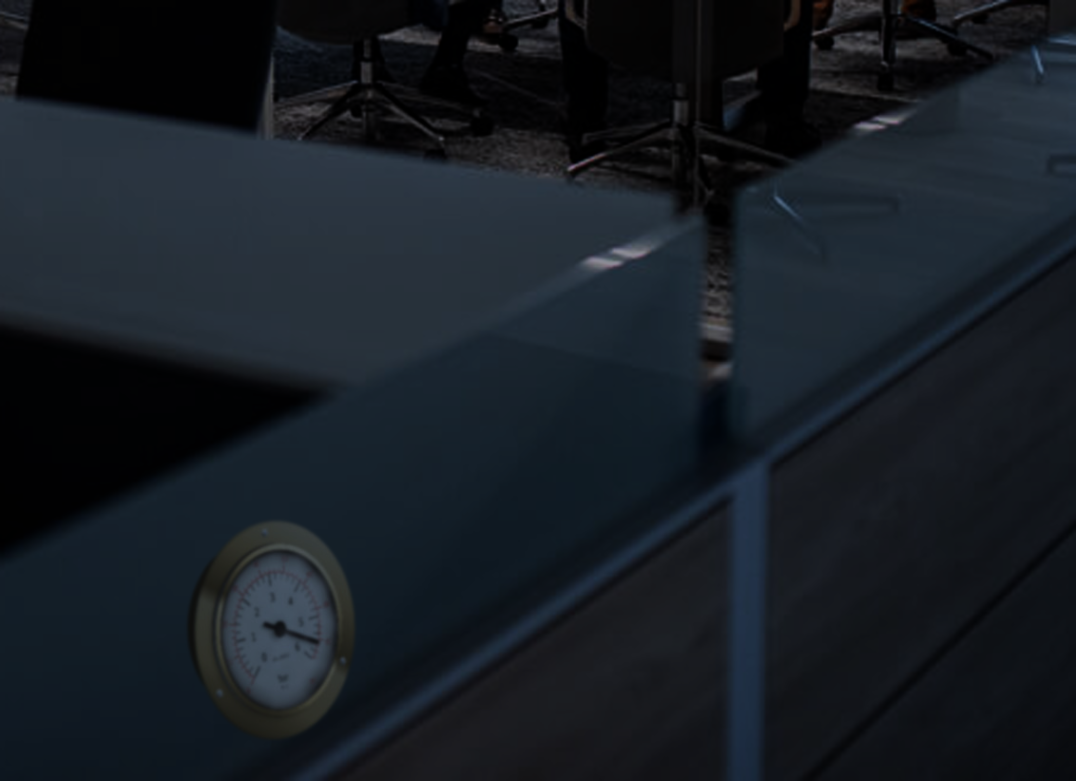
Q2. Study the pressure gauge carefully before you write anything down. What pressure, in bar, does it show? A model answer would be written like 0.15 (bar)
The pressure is 5.6 (bar)
